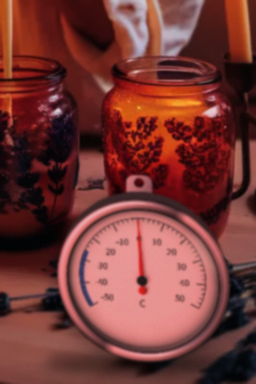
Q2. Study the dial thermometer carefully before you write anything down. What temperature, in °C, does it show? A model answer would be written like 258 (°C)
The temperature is 0 (°C)
